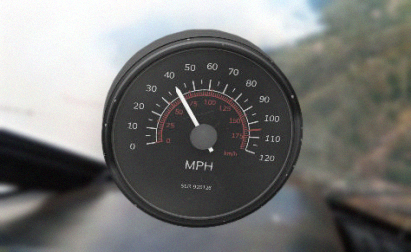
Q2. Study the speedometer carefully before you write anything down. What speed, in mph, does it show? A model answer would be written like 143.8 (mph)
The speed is 40 (mph)
